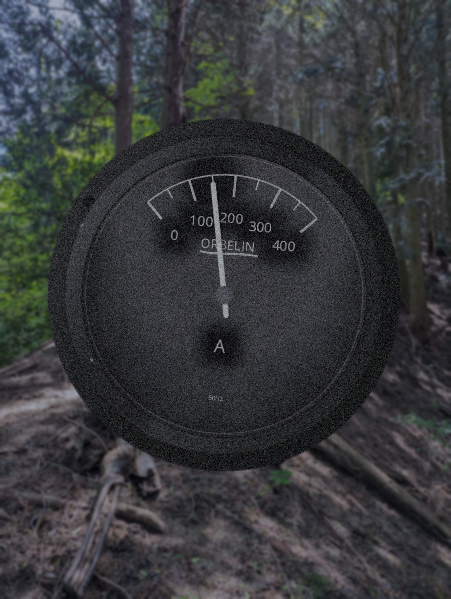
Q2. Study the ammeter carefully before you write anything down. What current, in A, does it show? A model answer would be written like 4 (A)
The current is 150 (A)
